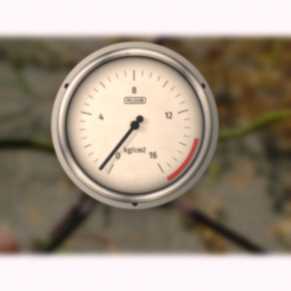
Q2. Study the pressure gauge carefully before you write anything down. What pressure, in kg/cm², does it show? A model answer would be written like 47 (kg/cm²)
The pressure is 0.5 (kg/cm²)
